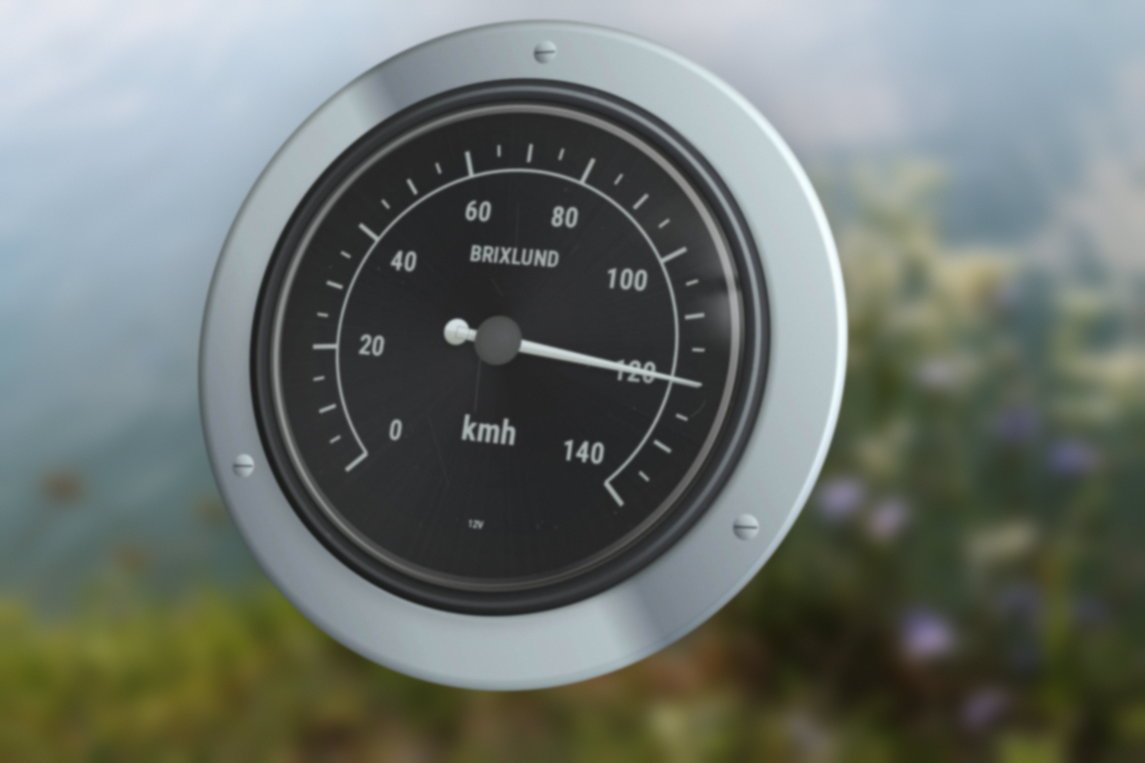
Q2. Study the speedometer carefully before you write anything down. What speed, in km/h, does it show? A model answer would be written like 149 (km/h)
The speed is 120 (km/h)
